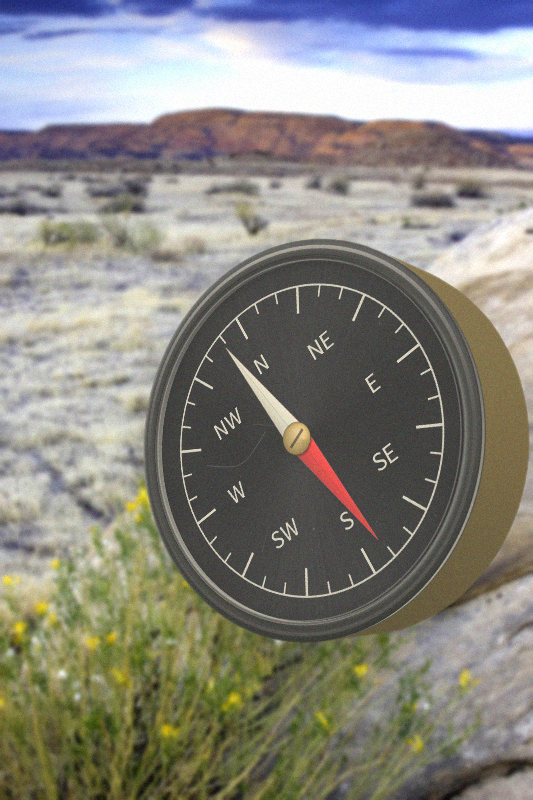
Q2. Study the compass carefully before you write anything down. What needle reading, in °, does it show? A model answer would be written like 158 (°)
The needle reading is 170 (°)
